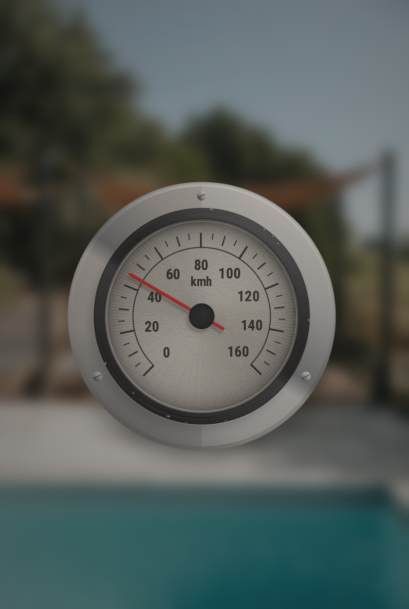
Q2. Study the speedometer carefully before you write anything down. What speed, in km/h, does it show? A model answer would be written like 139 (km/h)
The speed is 45 (km/h)
